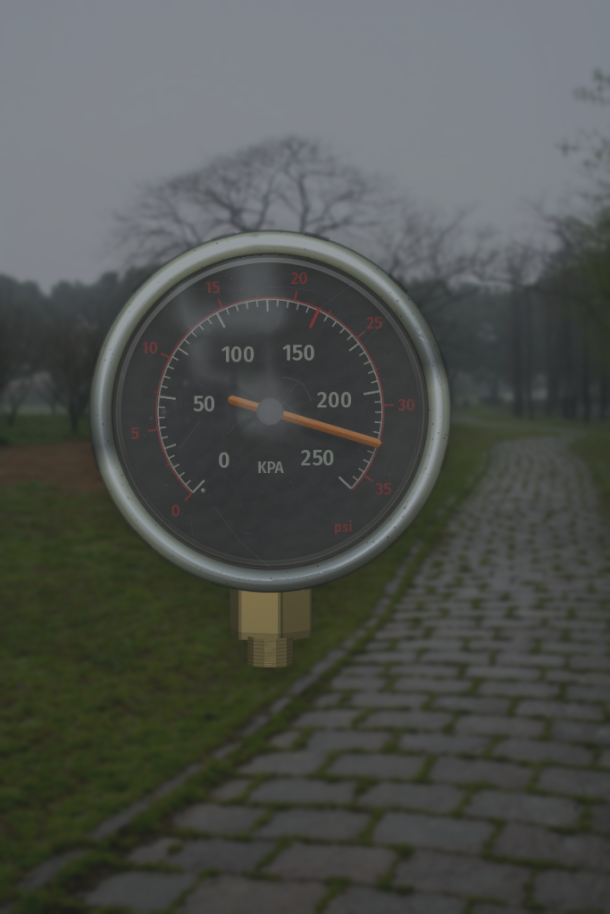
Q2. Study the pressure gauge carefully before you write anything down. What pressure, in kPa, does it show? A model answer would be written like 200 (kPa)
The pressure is 225 (kPa)
